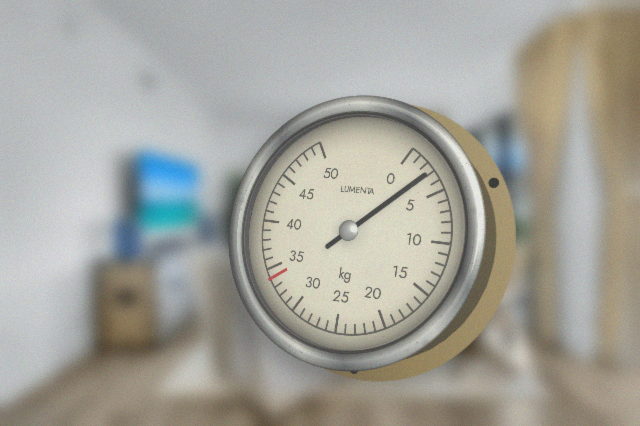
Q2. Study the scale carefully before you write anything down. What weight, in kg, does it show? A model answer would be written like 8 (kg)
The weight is 3 (kg)
